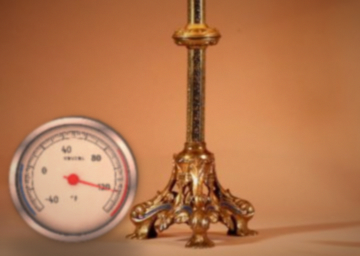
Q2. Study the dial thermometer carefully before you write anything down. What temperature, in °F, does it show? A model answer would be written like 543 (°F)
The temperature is 120 (°F)
